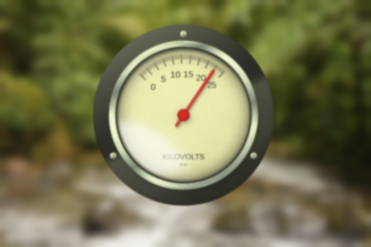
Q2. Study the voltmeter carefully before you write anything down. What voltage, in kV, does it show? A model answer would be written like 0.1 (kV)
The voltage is 22.5 (kV)
